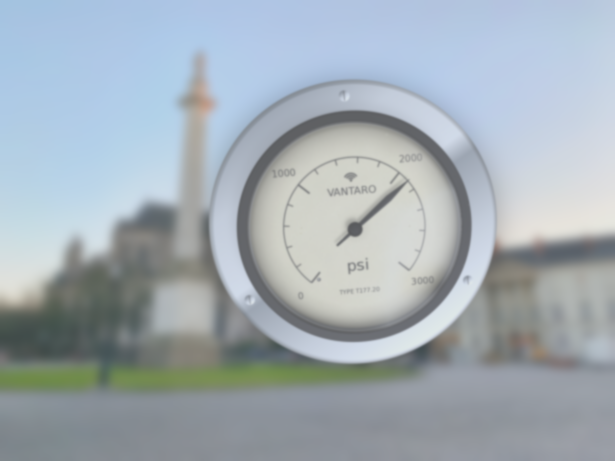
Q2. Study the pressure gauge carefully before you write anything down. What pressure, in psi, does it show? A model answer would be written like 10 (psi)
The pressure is 2100 (psi)
